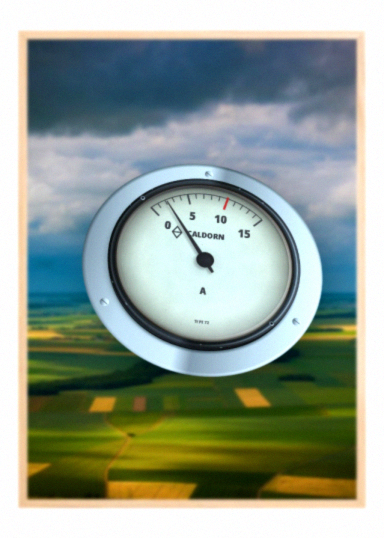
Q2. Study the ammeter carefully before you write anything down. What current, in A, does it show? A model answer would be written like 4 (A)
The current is 2 (A)
